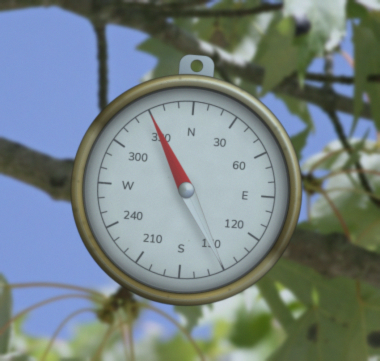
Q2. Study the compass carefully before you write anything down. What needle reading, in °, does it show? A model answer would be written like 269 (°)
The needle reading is 330 (°)
